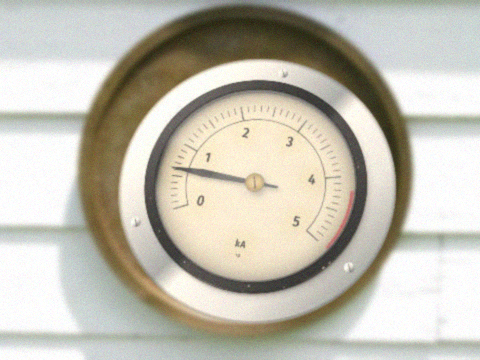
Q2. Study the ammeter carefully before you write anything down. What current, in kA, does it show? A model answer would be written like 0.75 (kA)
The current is 0.6 (kA)
